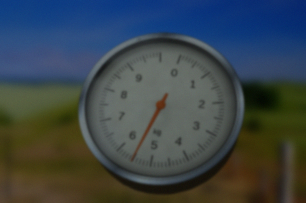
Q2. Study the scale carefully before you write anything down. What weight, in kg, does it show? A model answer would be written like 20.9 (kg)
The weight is 5.5 (kg)
